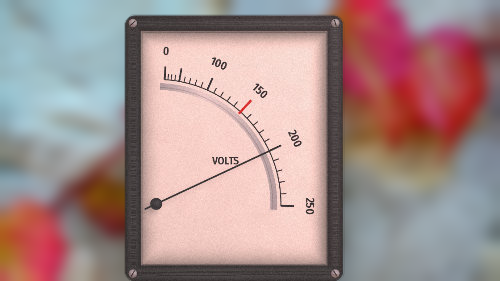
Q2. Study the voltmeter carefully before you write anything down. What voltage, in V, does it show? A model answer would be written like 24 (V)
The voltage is 200 (V)
